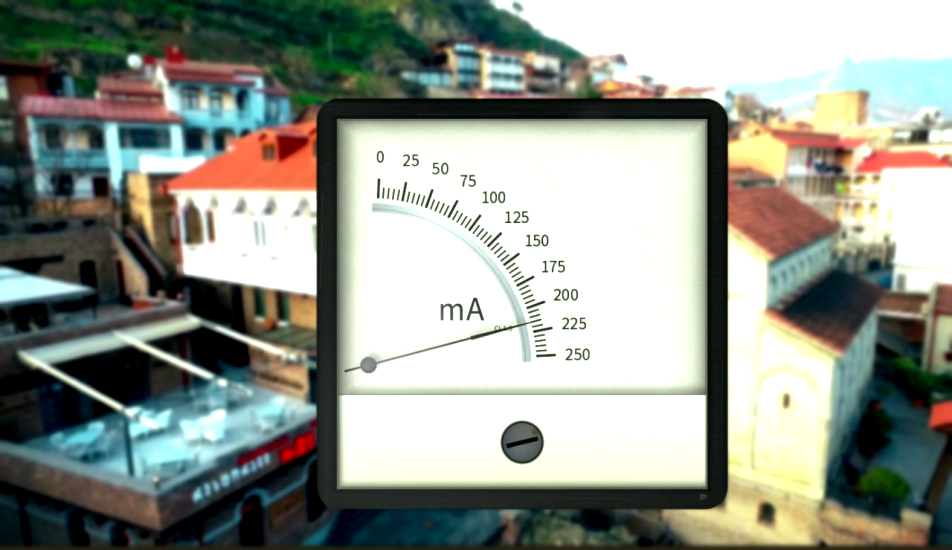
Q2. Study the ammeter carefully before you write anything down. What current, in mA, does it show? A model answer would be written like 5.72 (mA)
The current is 215 (mA)
